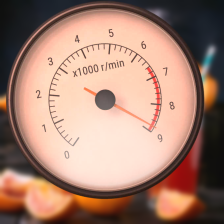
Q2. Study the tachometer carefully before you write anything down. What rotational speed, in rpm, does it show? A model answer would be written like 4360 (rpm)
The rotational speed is 8800 (rpm)
